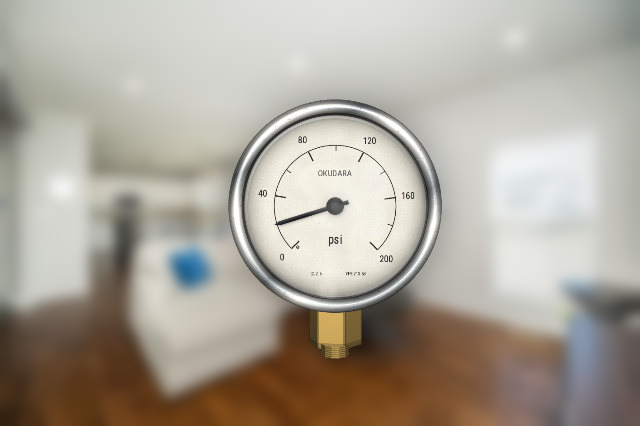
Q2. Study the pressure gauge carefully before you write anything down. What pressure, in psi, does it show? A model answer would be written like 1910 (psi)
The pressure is 20 (psi)
